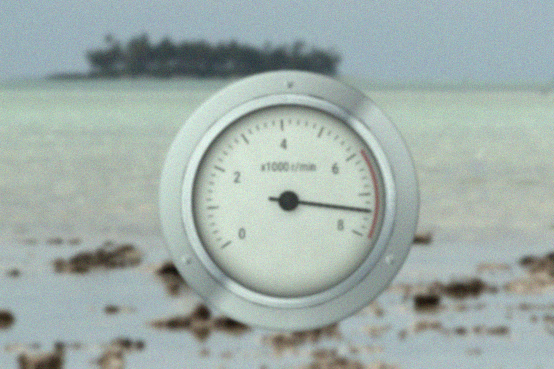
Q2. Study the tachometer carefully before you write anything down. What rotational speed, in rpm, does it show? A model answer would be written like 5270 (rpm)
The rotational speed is 7400 (rpm)
